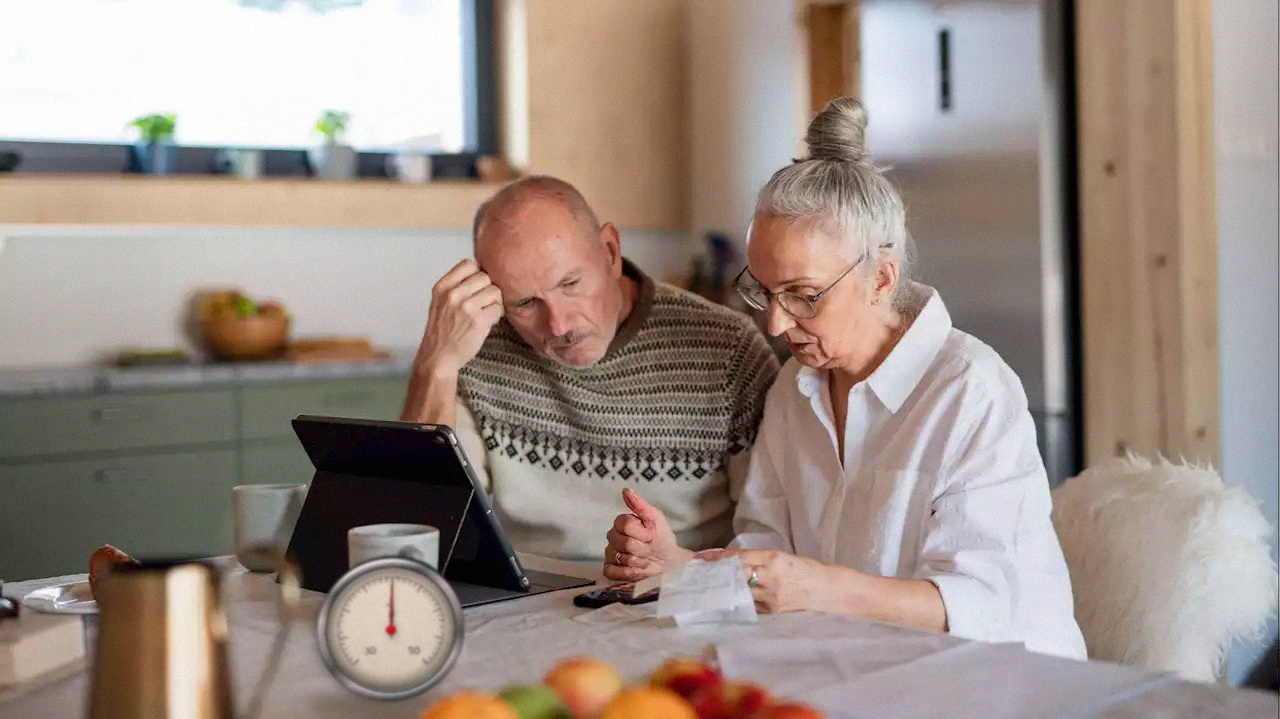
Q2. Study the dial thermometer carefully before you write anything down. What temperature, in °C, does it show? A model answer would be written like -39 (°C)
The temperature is 10 (°C)
